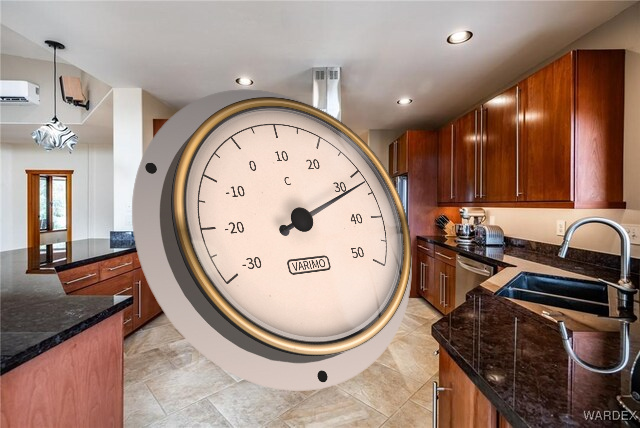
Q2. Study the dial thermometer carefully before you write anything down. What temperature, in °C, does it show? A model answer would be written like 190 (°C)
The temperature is 32.5 (°C)
